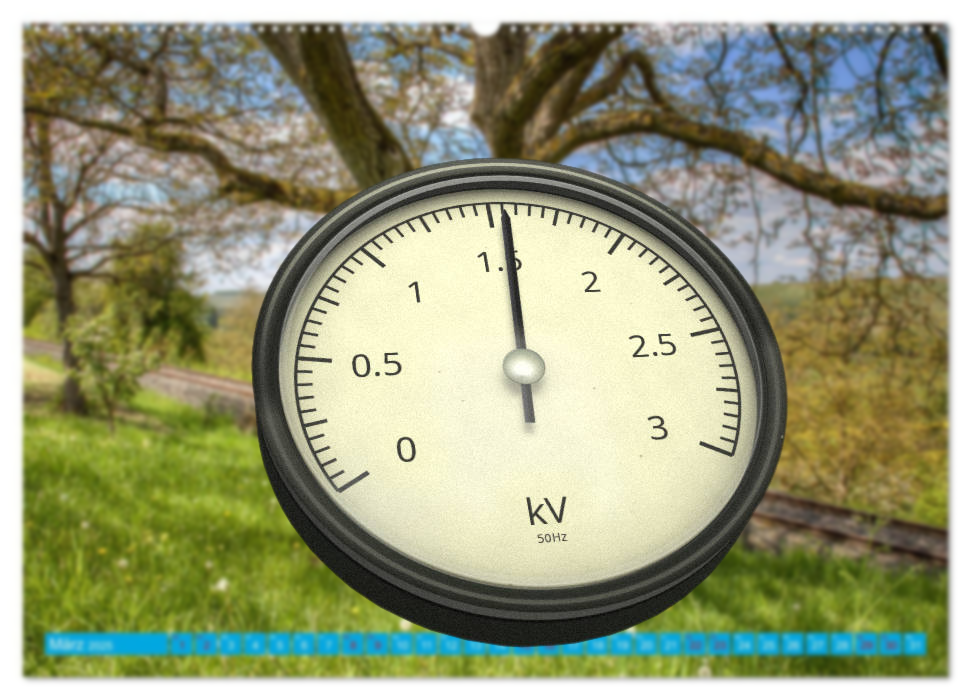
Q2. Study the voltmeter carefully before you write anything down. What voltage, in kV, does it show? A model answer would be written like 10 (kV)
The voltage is 1.55 (kV)
